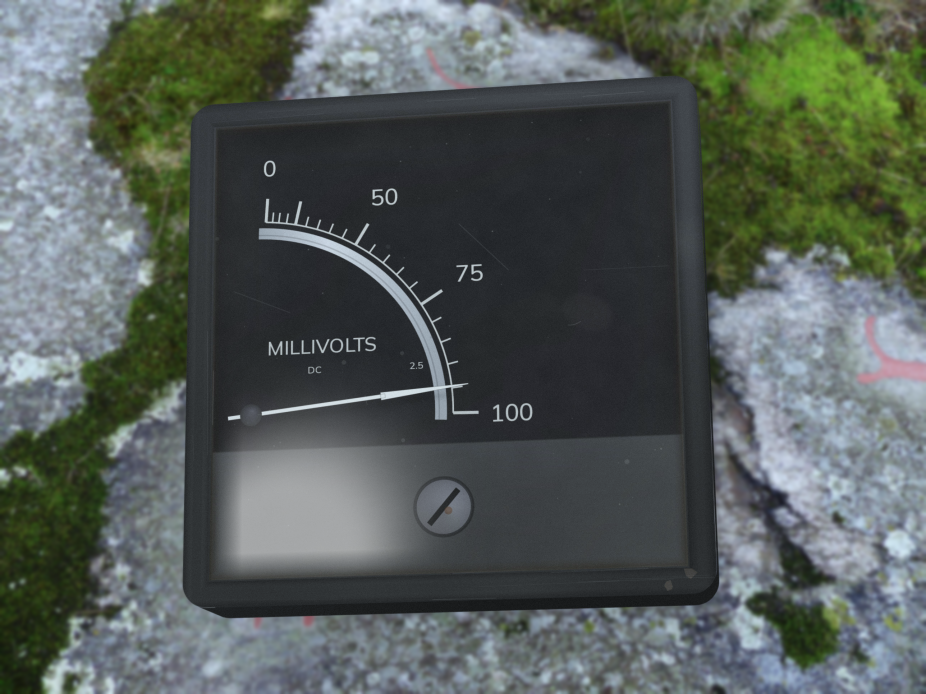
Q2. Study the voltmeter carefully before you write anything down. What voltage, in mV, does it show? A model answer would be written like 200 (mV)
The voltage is 95 (mV)
